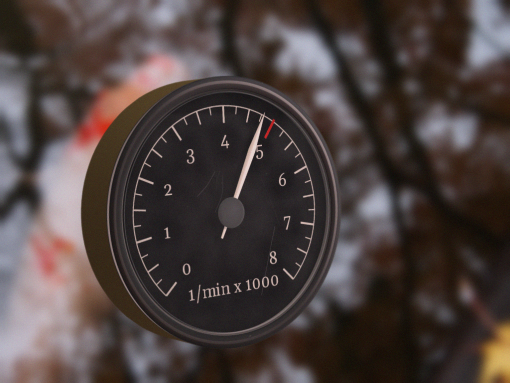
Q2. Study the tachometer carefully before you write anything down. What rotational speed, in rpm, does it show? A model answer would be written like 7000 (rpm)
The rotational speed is 4750 (rpm)
